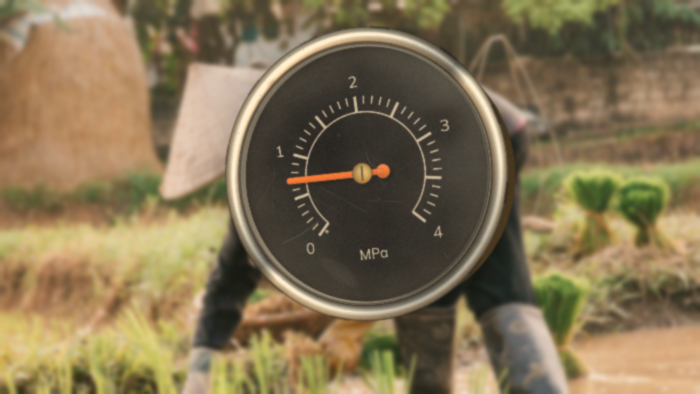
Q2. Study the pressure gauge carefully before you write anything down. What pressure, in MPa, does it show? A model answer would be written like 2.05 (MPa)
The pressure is 0.7 (MPa)
